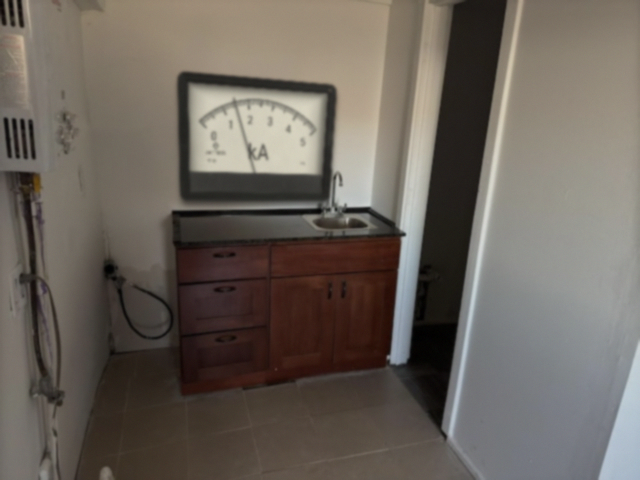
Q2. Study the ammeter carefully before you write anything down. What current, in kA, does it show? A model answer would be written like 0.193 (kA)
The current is 1.5 (kA)
